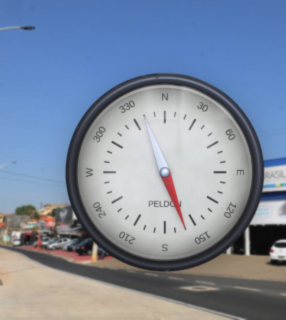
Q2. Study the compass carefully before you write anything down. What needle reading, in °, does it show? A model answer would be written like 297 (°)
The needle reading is 160 (°)
